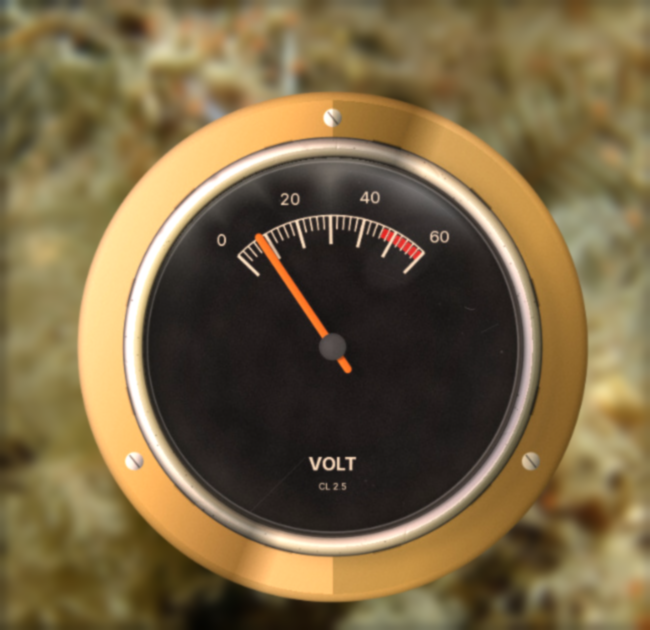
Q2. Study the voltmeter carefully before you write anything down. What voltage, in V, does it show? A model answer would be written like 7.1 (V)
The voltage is 8 (V)
